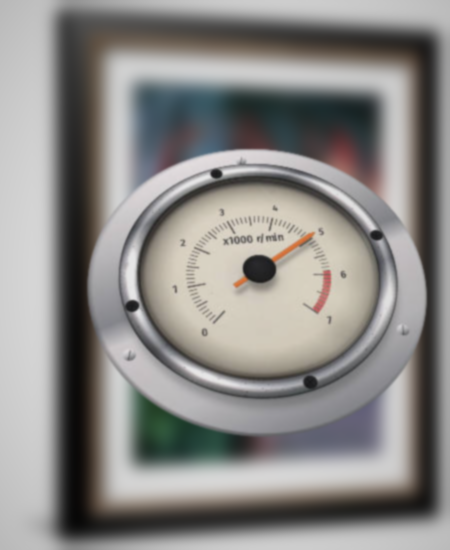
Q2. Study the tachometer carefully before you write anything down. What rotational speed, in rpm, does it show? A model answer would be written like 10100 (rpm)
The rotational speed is 5000 (rpm)
